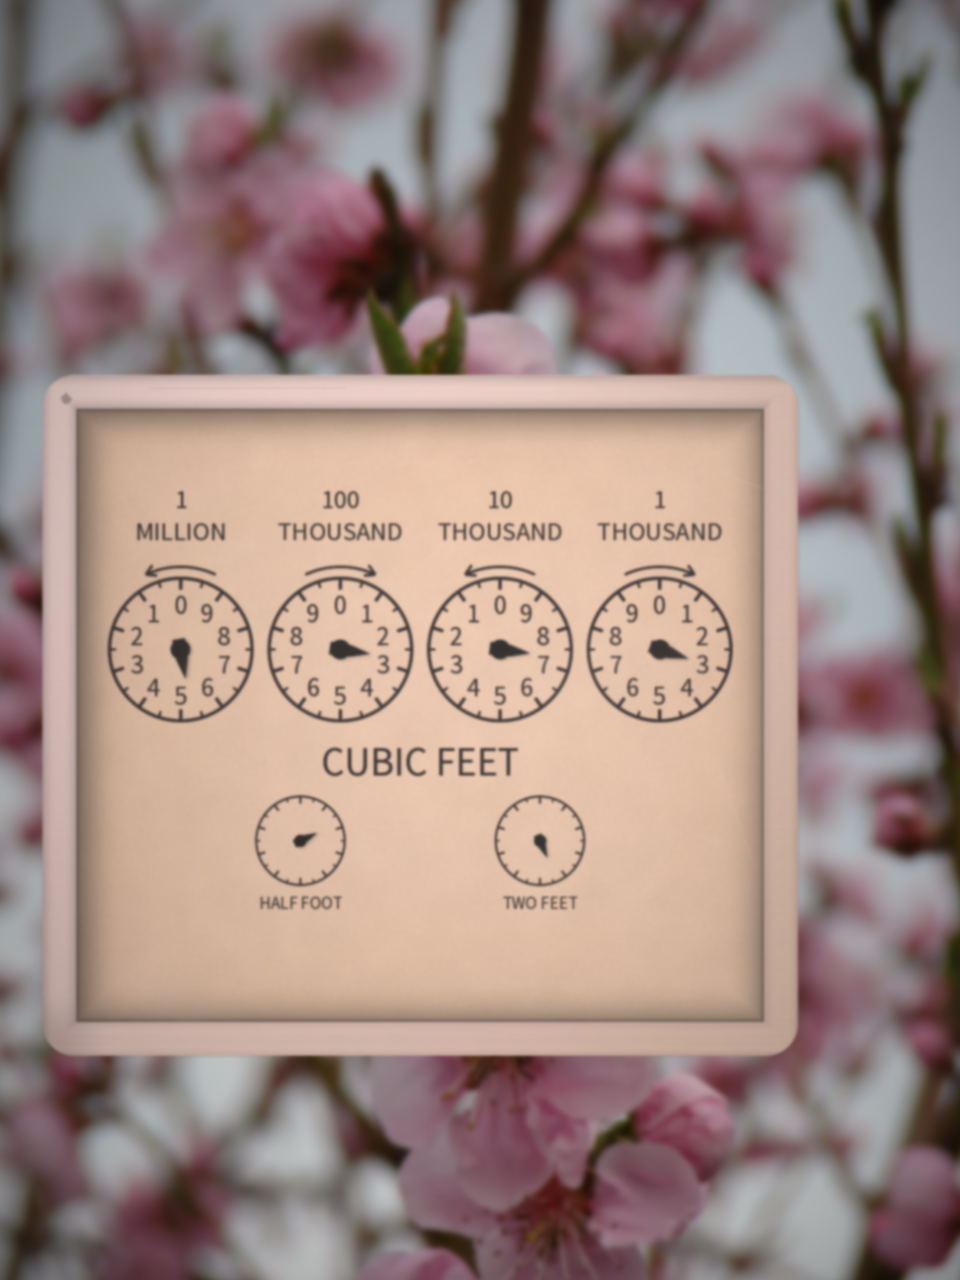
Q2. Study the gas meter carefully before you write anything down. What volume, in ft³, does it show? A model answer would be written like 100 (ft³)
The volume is 527300 (ft³)
